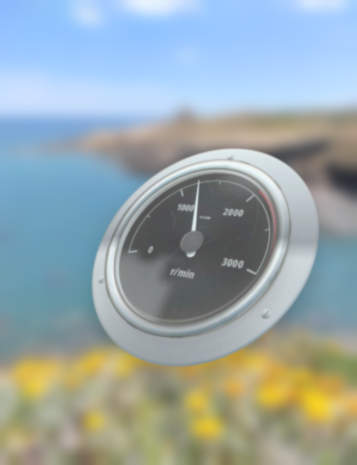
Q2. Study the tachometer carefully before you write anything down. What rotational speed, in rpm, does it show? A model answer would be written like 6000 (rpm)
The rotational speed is 1250 (rpm)
